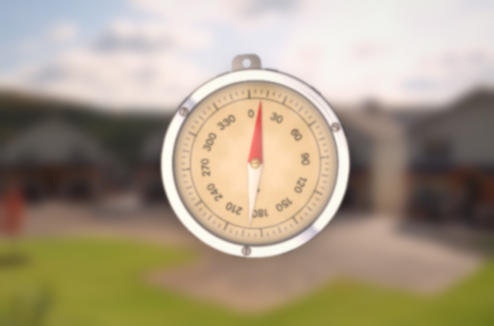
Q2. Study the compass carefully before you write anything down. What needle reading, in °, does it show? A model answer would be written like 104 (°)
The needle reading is 10 (°)
